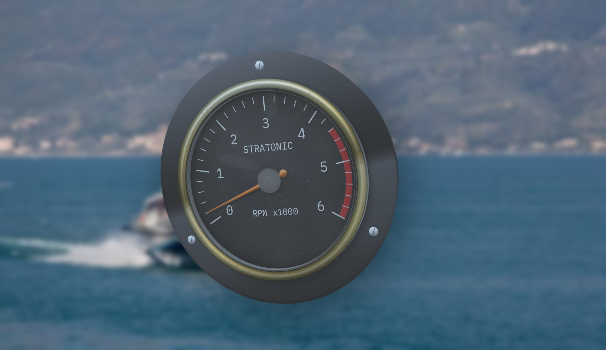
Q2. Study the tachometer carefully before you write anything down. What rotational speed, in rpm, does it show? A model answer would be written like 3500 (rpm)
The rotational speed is 200 (rpm)
